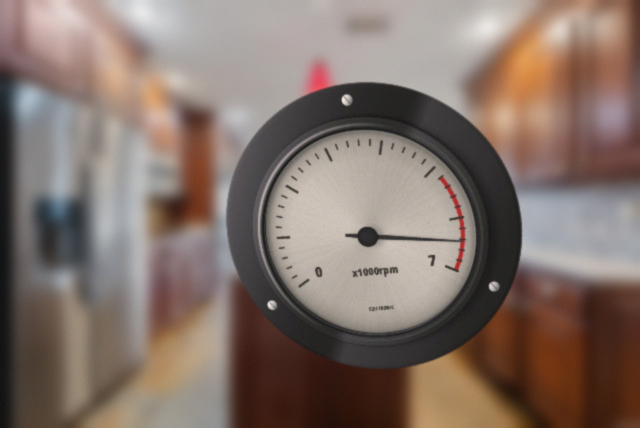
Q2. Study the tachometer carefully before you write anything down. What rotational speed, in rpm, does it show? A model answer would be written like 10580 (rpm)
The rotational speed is 6400 (rpm)
